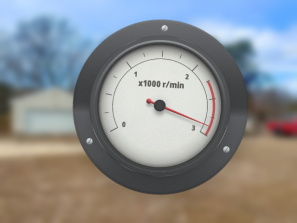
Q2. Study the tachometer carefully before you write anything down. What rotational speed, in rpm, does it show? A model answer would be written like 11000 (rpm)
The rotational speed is 2875 (rpm)
